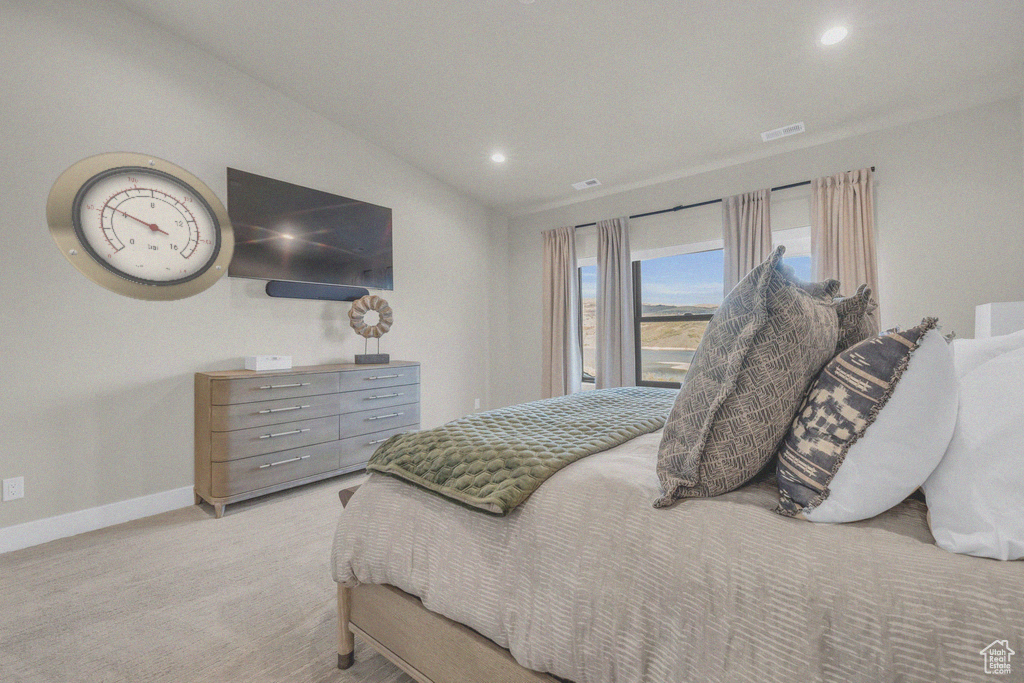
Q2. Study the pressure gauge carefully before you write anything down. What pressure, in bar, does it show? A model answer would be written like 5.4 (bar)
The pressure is 4 (bar)
